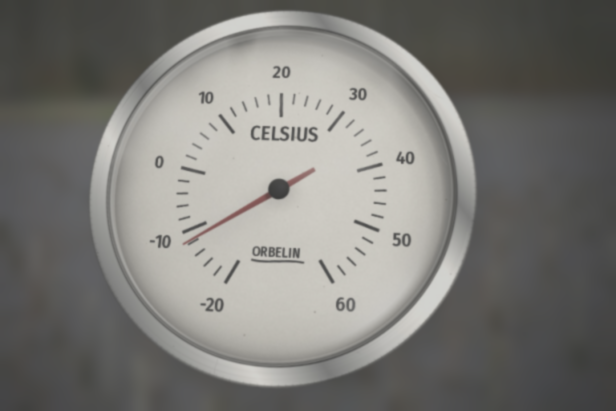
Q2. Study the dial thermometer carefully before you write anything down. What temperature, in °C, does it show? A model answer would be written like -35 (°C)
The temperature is -12 (°C)
